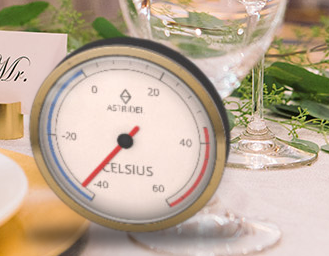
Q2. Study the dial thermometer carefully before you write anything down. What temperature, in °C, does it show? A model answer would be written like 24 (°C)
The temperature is -36 (°C)
